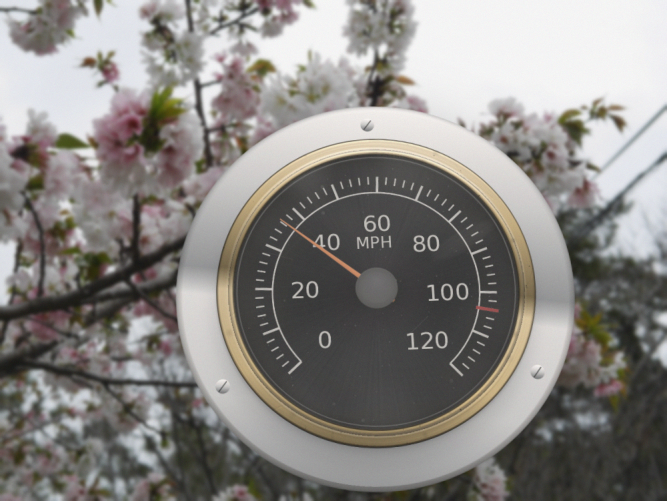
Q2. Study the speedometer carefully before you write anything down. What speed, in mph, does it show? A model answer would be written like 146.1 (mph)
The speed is 36 (mph)
